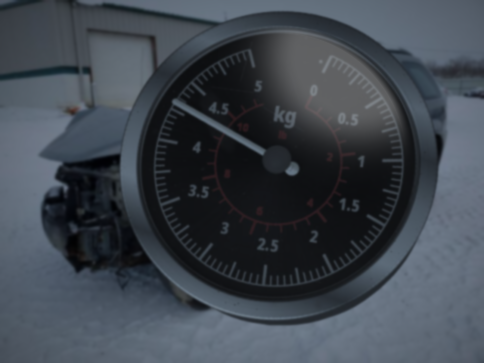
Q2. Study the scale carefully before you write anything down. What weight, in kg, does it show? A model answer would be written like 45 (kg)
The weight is 4.3 (kg)
